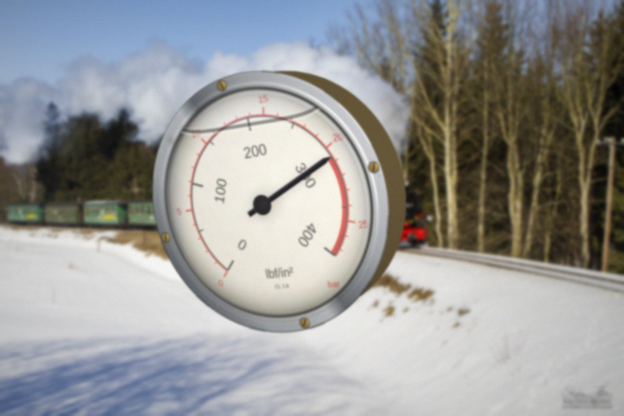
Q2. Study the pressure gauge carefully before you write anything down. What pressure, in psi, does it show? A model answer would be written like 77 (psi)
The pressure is 300 (psi)
